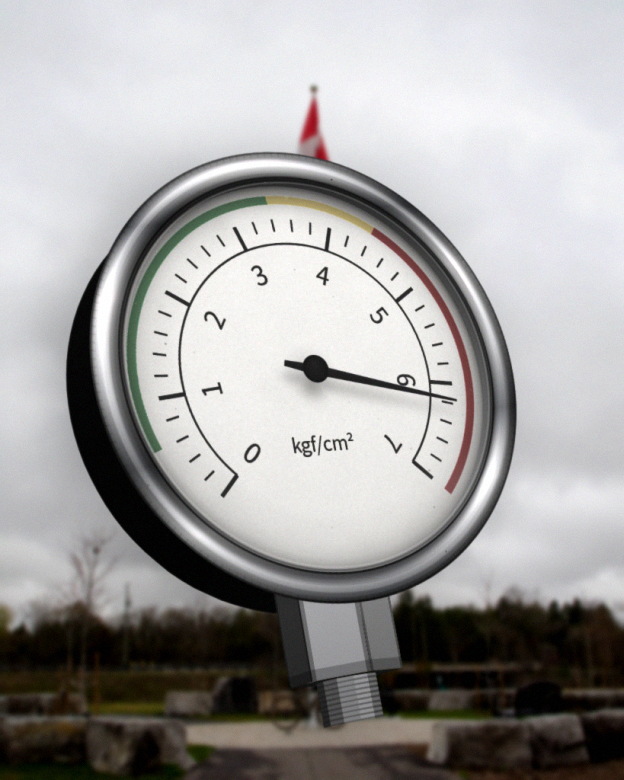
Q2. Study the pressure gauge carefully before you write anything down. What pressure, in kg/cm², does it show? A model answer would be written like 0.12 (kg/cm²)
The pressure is 6.2 (kg/cm²)
